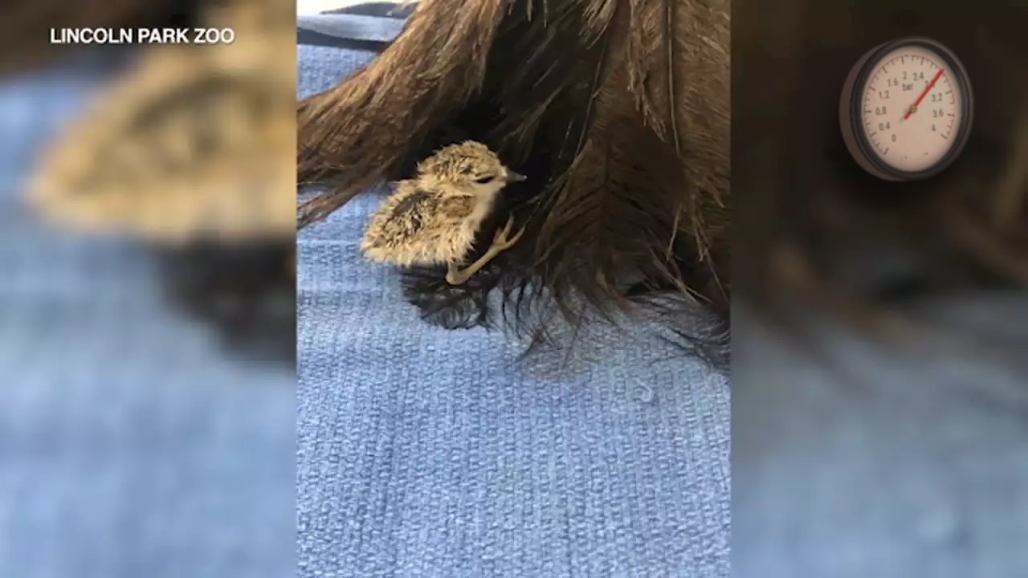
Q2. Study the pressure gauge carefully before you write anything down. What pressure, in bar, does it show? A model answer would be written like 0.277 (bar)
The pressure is 2.8 (bar)
